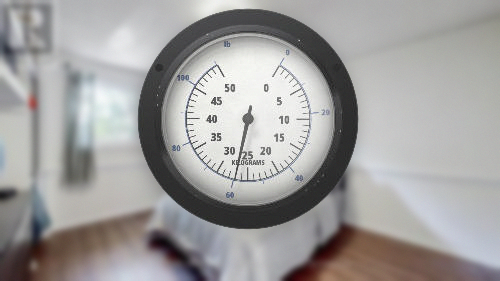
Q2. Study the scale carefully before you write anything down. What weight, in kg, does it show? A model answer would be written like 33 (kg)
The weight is 27 (kg)
